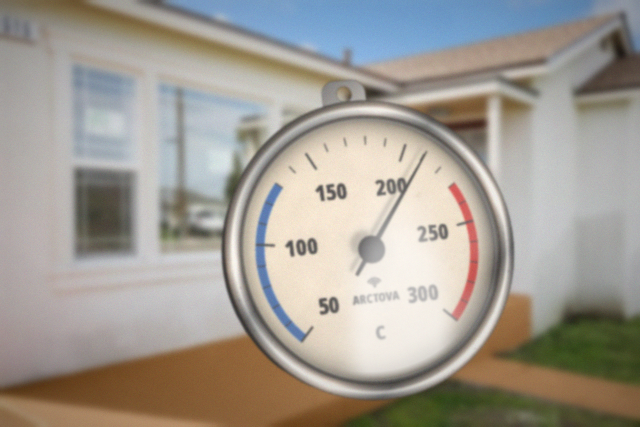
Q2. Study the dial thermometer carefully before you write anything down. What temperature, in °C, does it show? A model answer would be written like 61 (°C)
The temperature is 210 (°C)
